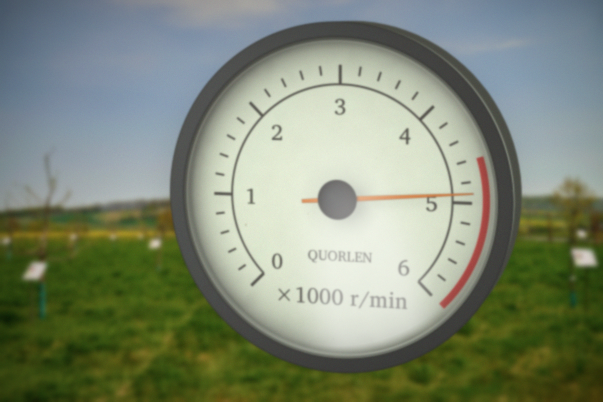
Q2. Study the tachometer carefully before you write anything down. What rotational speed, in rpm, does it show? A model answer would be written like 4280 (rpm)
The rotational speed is 4900 (rpm)
